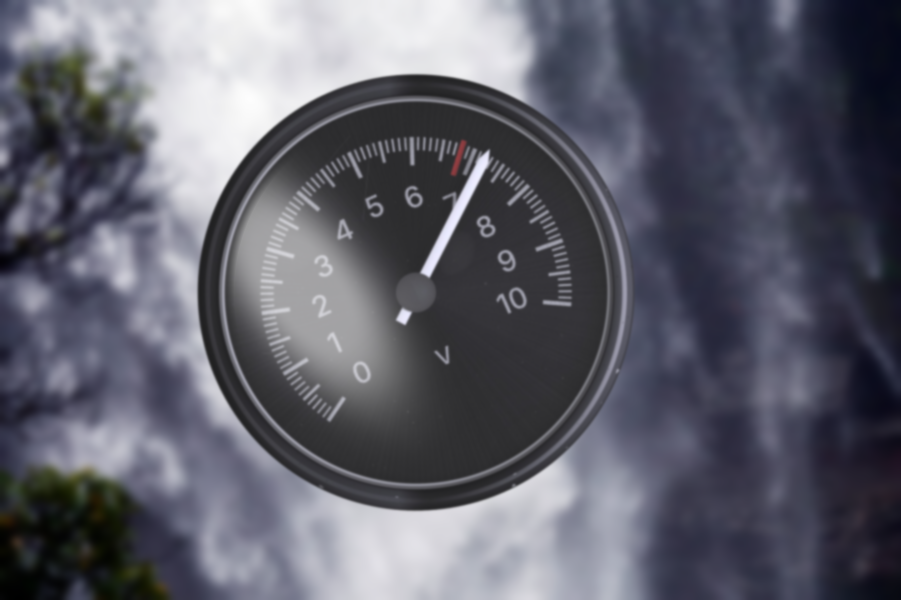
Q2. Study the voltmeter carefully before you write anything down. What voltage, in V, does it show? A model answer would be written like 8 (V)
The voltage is 7.2 (V)
